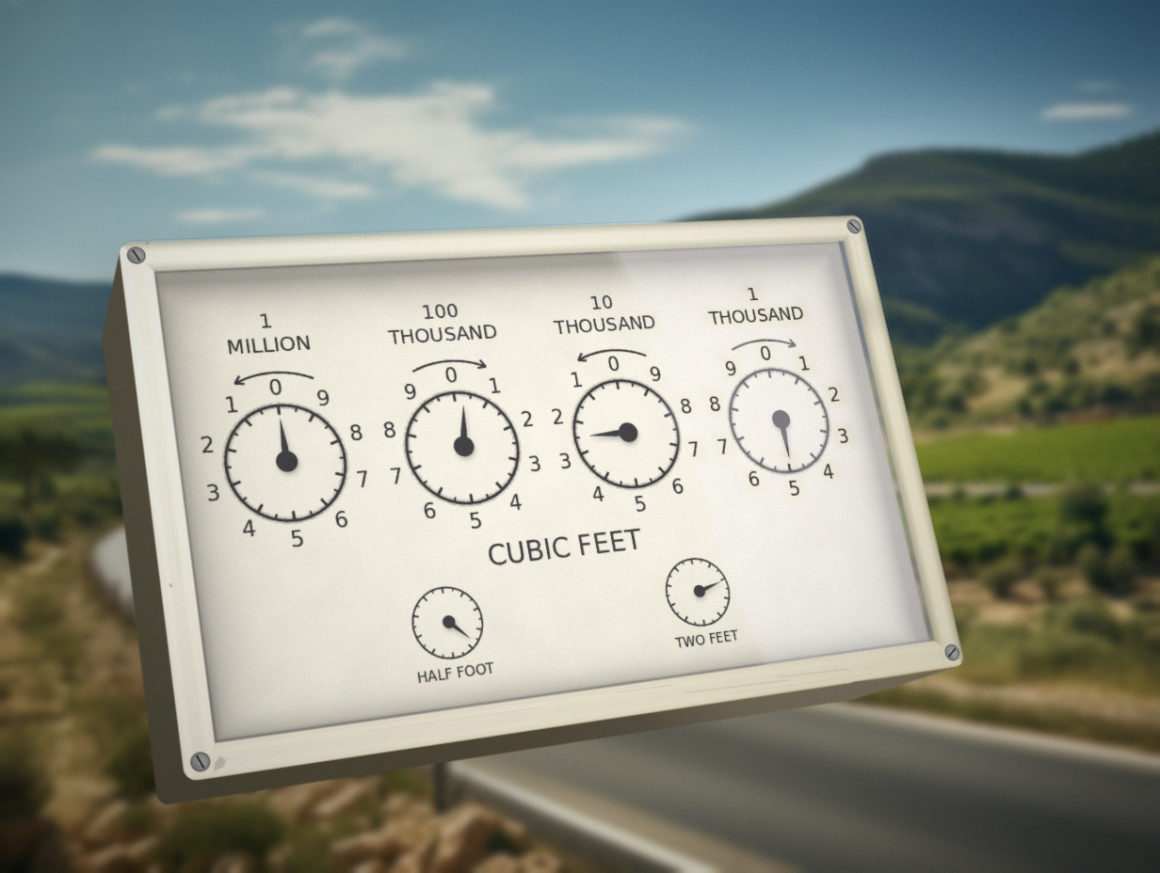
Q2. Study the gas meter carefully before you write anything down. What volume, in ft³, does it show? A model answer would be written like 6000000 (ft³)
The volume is 2500 (ft³)
